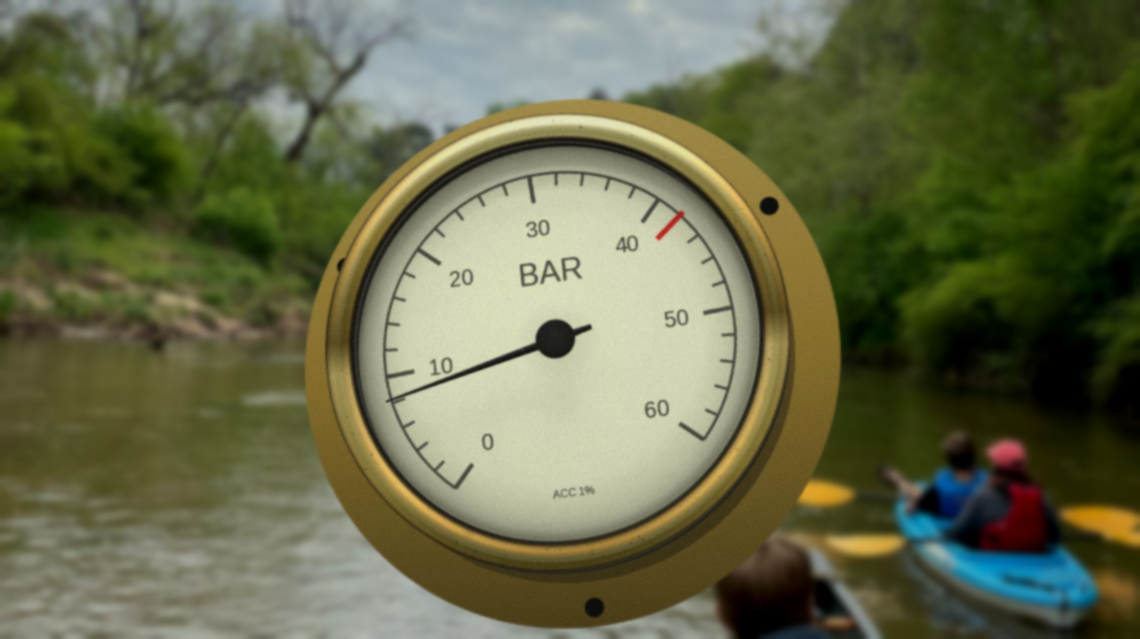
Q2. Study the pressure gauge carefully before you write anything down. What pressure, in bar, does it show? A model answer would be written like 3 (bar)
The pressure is 8 (bar)
